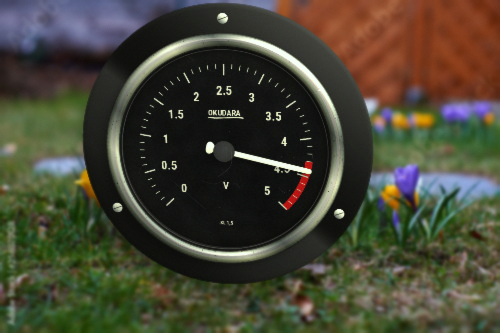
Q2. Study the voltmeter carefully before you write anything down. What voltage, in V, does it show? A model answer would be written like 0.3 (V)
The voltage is 4.4 (V)
